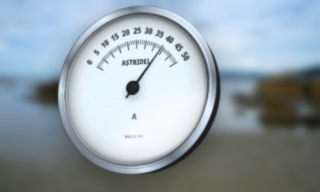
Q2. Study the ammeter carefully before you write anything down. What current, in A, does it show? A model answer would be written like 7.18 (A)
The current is 40 (A)
